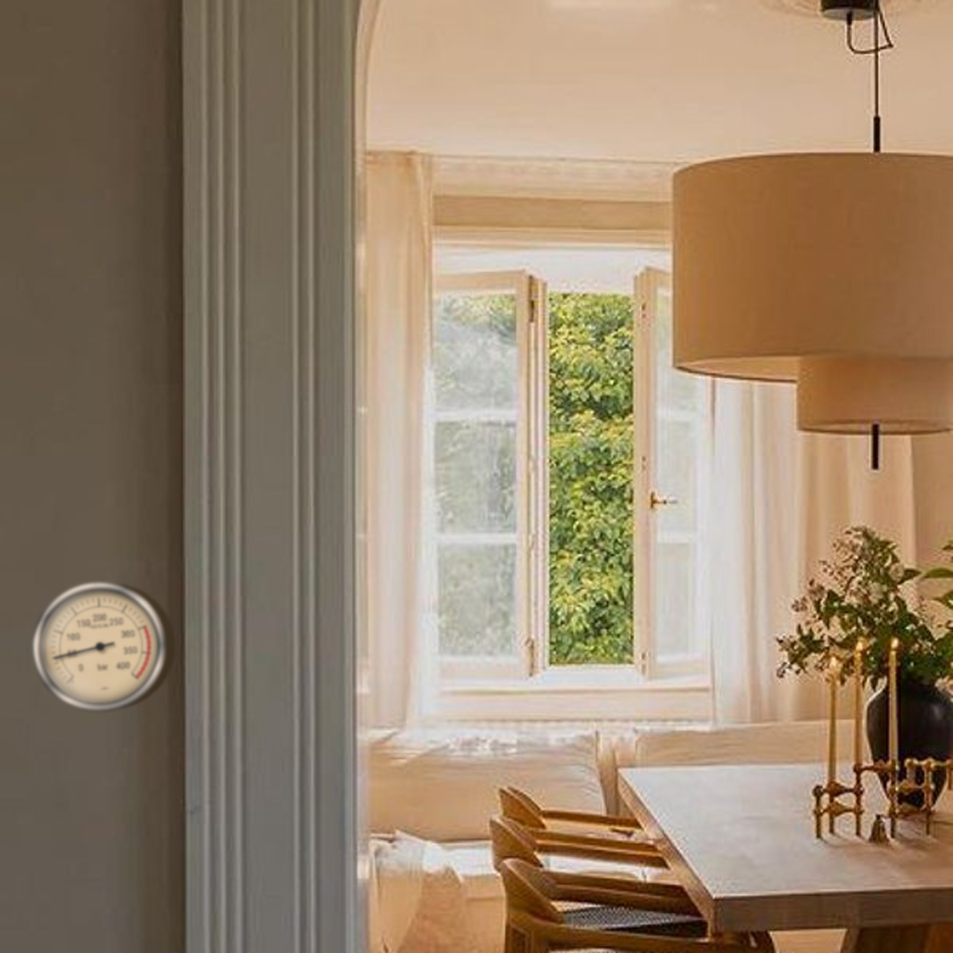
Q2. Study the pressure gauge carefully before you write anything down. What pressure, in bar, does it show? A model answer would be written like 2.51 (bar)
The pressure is 50 (bar)
